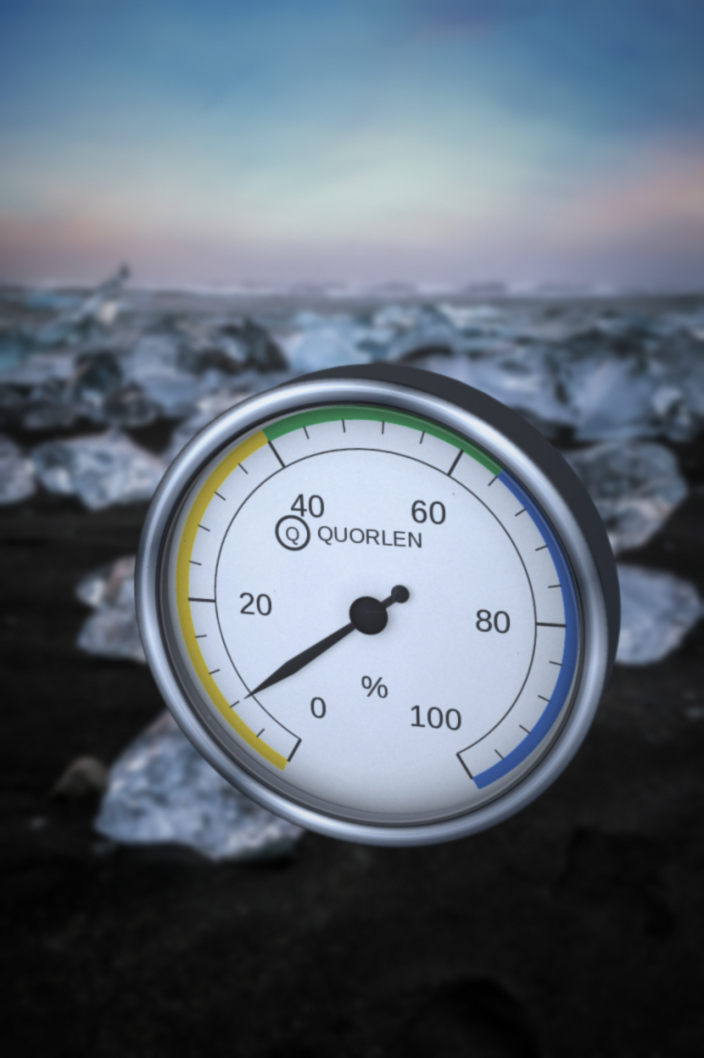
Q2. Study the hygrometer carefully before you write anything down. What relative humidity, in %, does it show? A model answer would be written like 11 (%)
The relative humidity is 8 (%)
